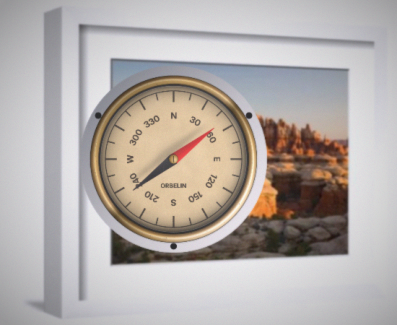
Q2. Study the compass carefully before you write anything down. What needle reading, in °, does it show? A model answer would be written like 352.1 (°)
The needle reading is 52.5 (°)
